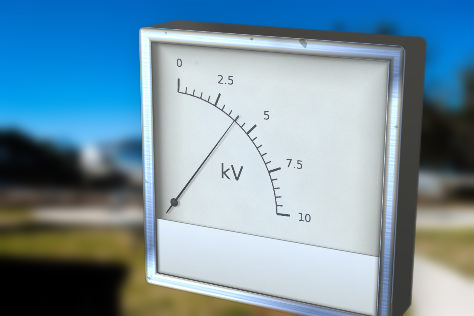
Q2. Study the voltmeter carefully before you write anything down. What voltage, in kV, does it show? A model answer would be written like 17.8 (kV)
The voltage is 4 (kV)
